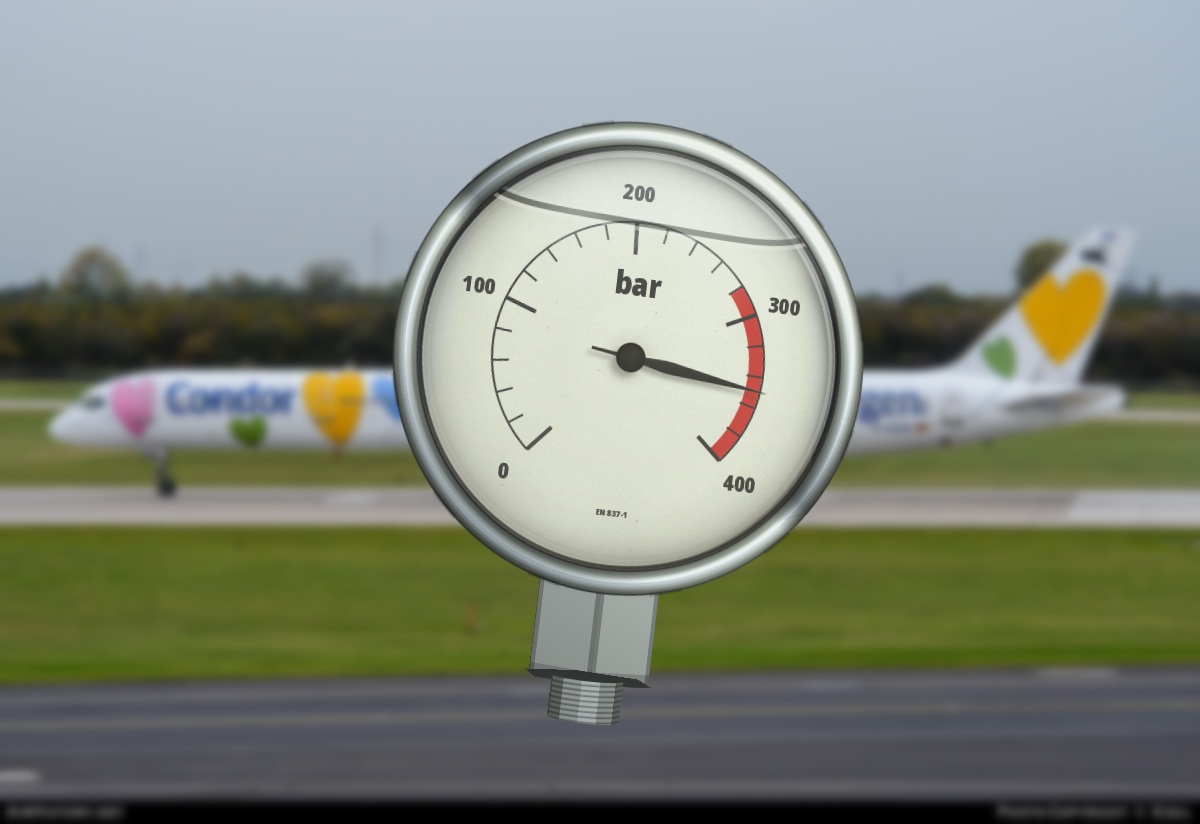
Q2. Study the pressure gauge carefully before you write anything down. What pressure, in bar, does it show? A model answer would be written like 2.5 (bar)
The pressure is 350 (bar)
